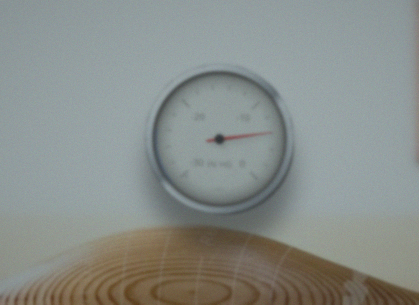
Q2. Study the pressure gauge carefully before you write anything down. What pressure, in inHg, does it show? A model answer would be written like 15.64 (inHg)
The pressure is -6 (inHg)
